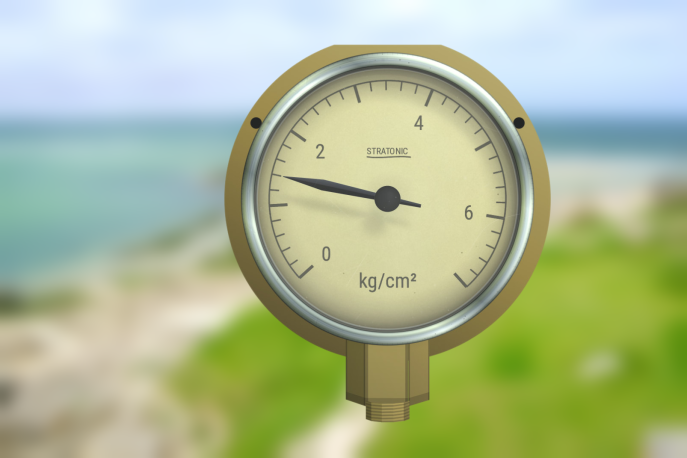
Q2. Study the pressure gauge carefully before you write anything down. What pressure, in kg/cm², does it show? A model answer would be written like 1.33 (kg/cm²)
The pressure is 1.4 (kg/cm²)
